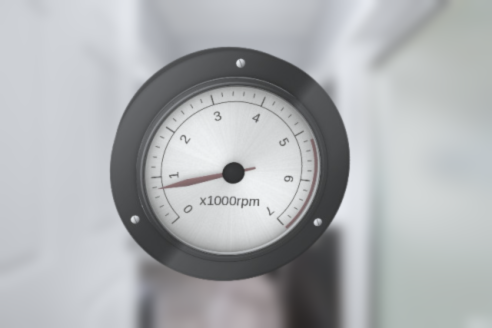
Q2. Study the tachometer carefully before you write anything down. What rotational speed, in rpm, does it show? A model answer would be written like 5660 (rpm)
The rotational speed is 800 (rpm)
